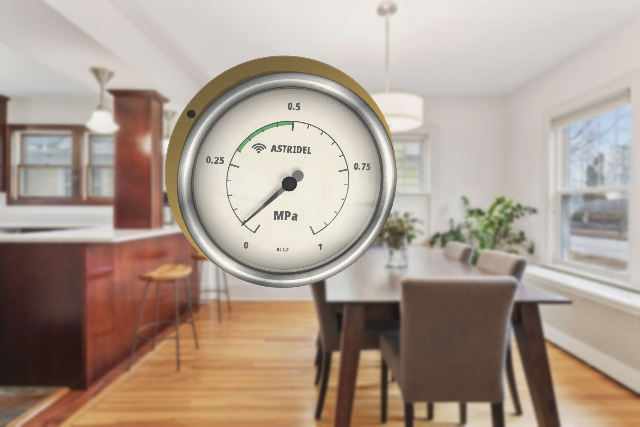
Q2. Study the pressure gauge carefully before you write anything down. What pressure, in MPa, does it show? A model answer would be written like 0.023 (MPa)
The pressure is 0.05 (MPa)
